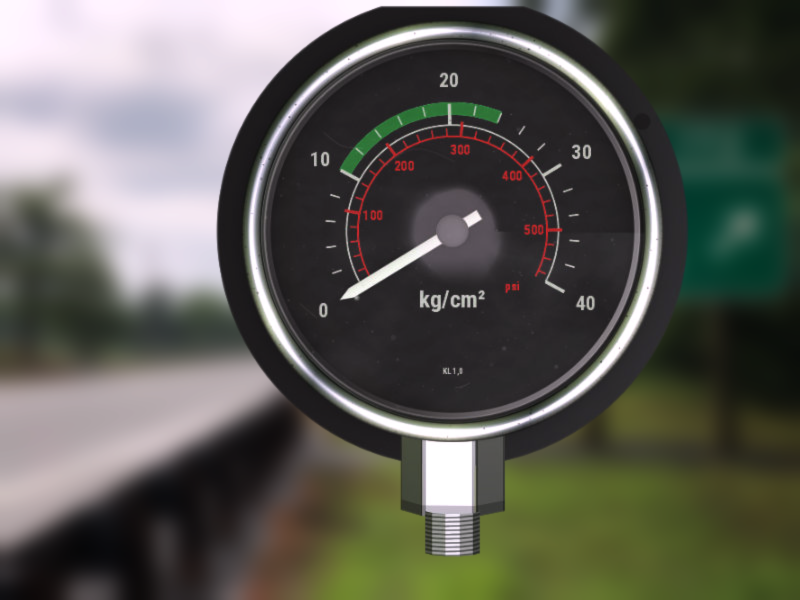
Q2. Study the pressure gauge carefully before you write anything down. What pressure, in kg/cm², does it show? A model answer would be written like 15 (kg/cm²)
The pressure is 0 (kg/cm²)
